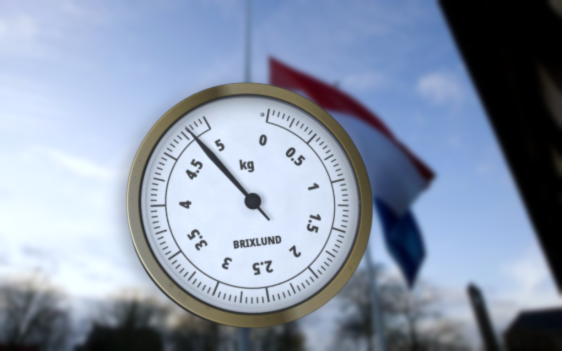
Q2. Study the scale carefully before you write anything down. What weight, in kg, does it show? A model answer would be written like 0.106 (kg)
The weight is 4.8 (kg)
